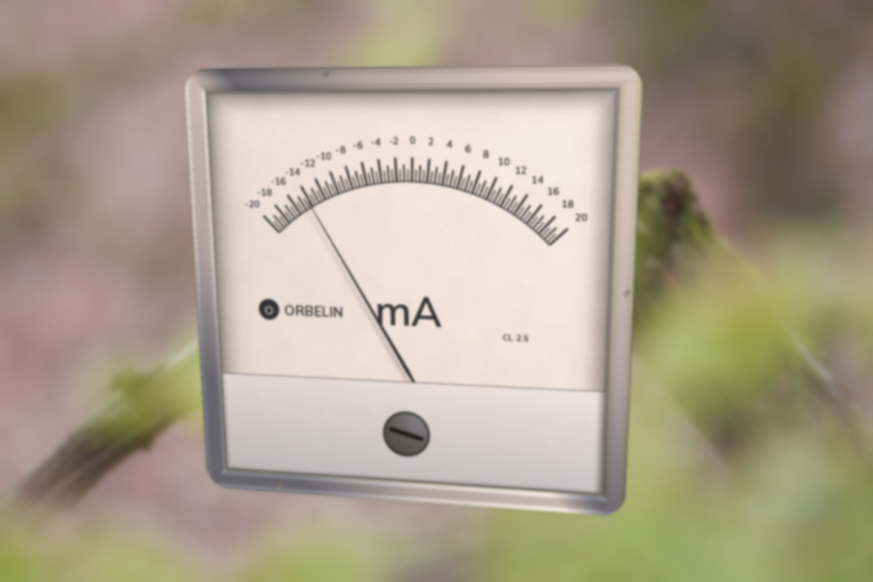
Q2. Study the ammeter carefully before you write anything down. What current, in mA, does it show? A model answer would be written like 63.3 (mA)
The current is -14 (mA)
